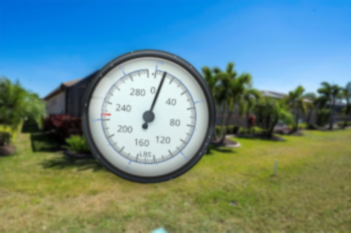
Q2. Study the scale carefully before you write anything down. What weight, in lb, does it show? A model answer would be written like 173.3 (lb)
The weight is 10 (lb)
